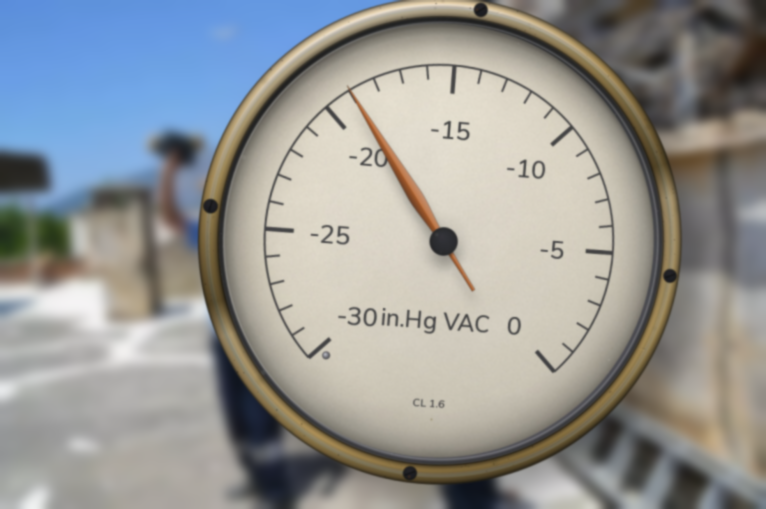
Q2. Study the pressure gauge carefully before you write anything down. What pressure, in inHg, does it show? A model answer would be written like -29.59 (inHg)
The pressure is -19 (inHg)
